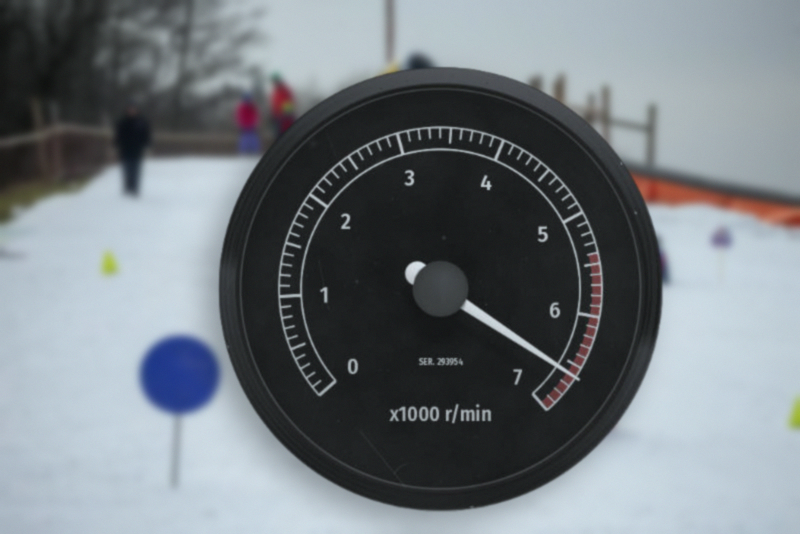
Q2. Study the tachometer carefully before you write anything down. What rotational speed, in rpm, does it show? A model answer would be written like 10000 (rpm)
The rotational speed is 6600 (rpm)
